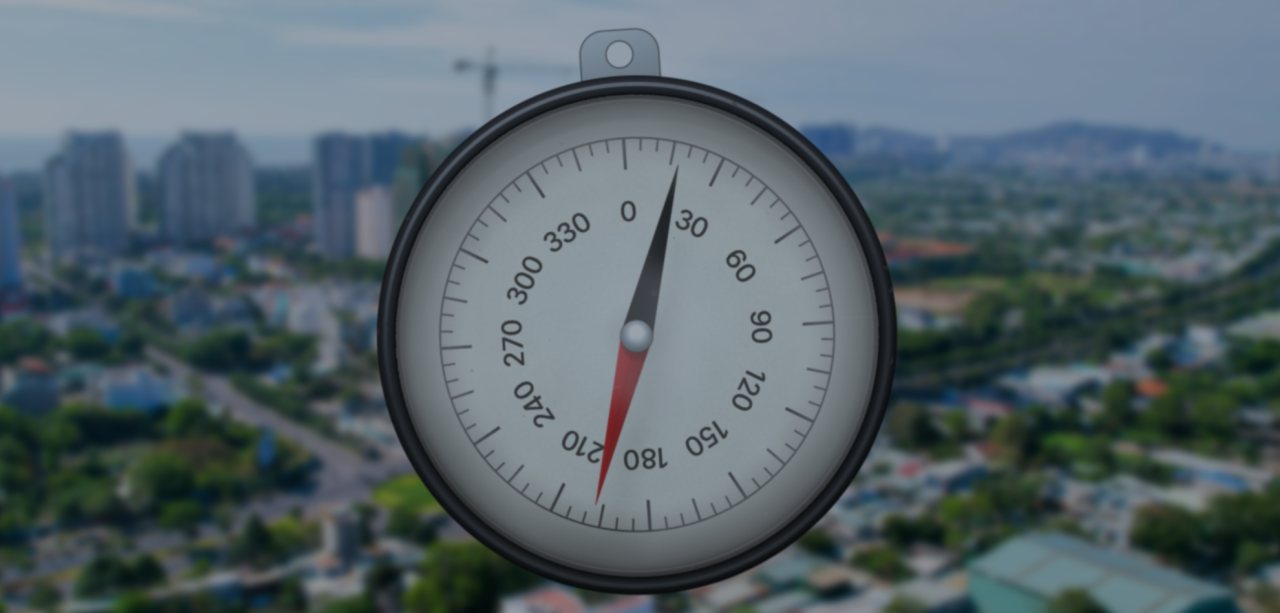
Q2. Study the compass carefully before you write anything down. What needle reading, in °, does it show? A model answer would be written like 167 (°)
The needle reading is 197.5 (°)
